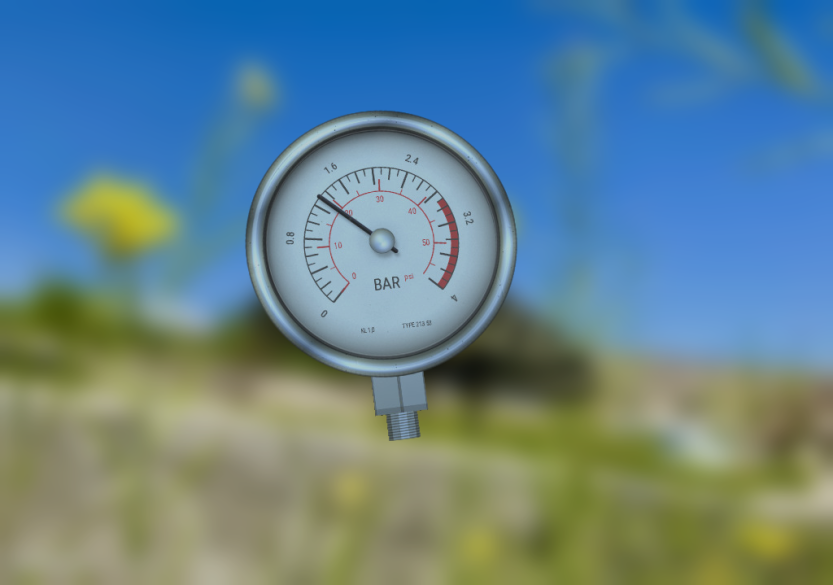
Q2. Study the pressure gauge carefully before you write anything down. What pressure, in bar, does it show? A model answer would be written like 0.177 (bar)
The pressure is 1.3 (bar)
